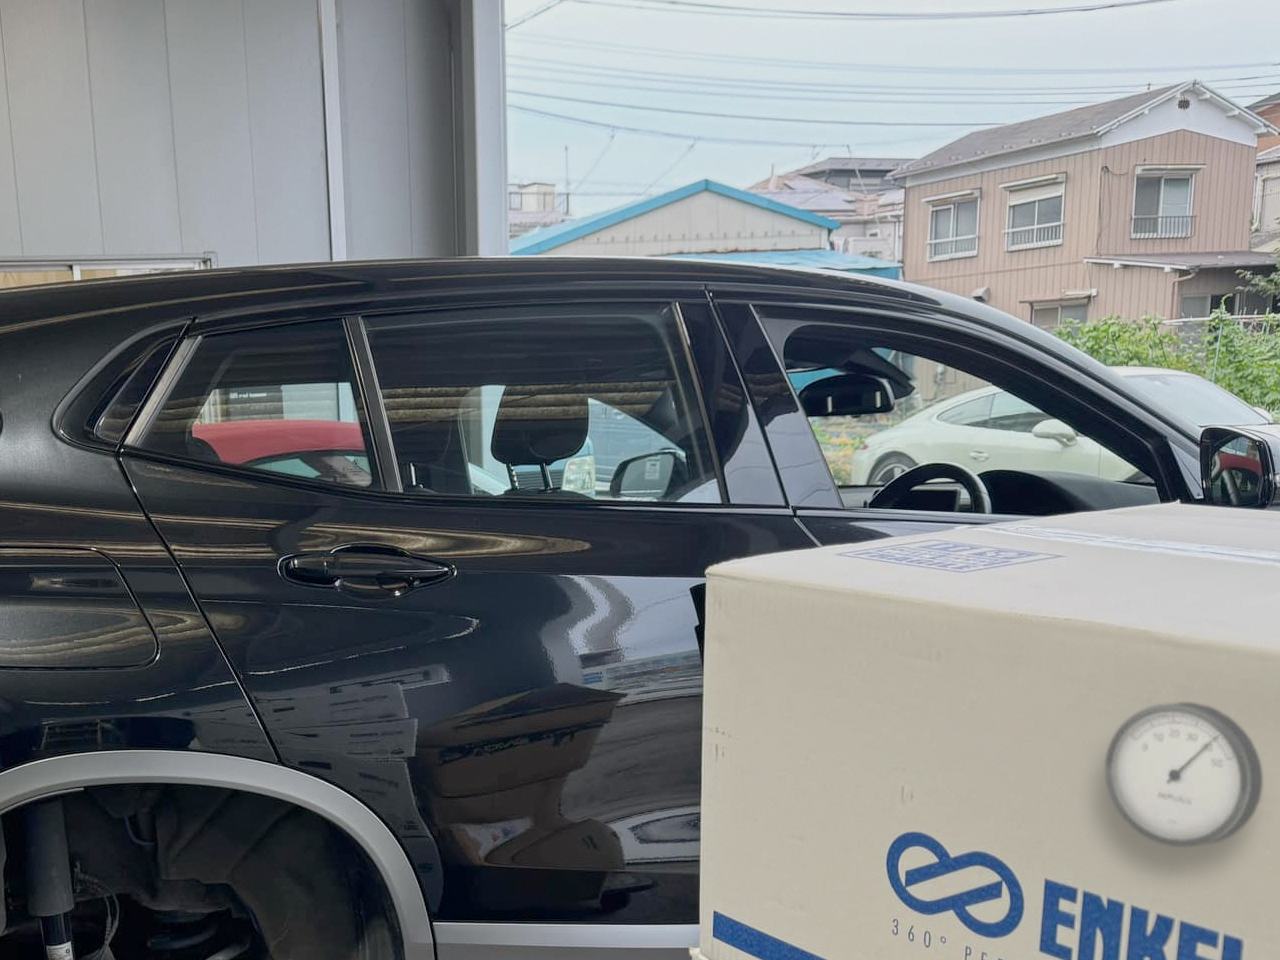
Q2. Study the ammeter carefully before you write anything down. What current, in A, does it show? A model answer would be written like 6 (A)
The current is 40 (A)
